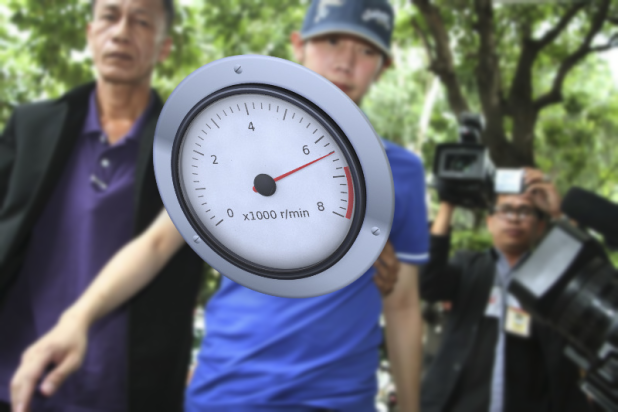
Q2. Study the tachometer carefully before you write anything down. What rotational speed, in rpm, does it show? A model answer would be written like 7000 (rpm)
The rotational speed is 6400 (rpm)
